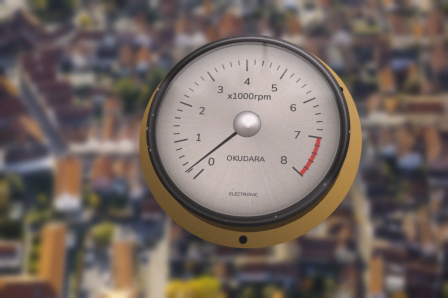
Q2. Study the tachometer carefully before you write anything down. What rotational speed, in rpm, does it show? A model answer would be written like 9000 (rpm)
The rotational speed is 200 (rpm)
